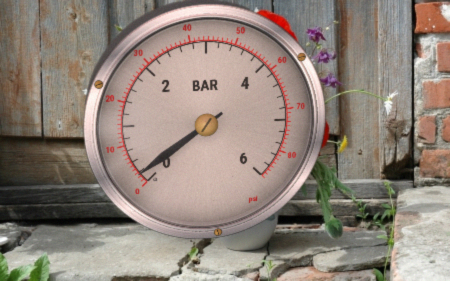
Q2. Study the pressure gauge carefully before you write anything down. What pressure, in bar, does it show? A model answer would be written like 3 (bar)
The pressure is 0.2 (bar)
